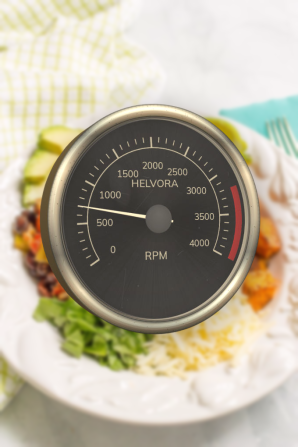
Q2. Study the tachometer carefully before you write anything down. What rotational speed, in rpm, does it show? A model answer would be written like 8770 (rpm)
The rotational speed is 700 (rpm)
